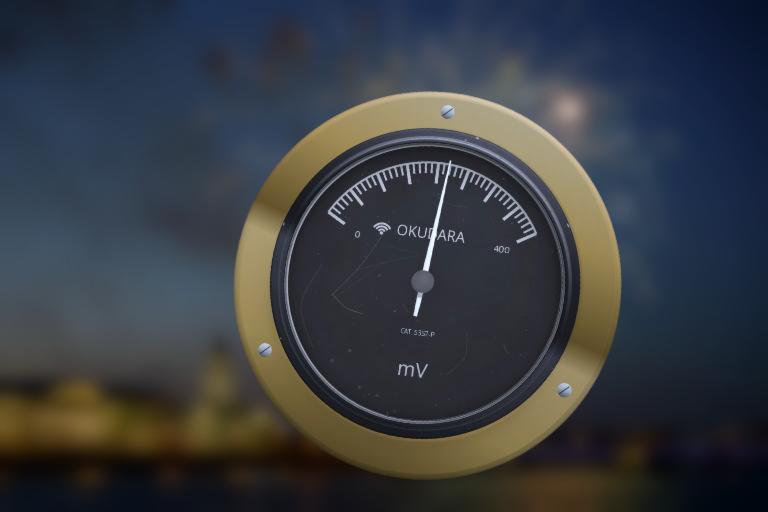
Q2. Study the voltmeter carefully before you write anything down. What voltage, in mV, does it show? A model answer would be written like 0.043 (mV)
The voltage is 220 (mV)
